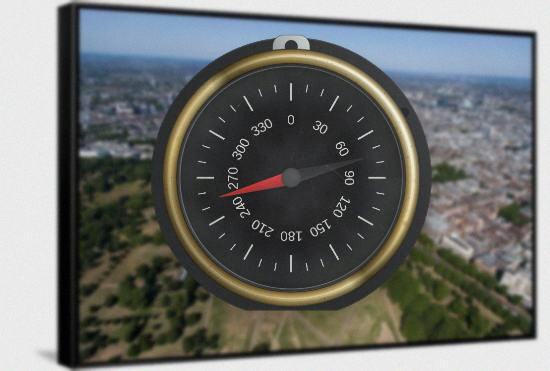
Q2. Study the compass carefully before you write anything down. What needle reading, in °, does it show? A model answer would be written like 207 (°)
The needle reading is 255 (°)
